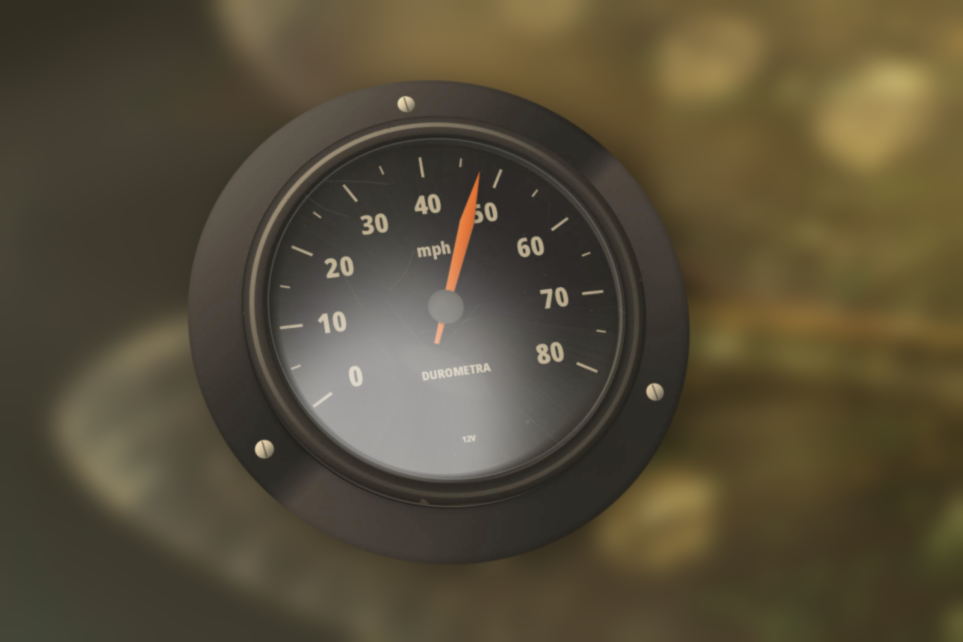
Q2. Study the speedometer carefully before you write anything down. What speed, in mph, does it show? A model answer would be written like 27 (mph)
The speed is 47.5 (mph)
